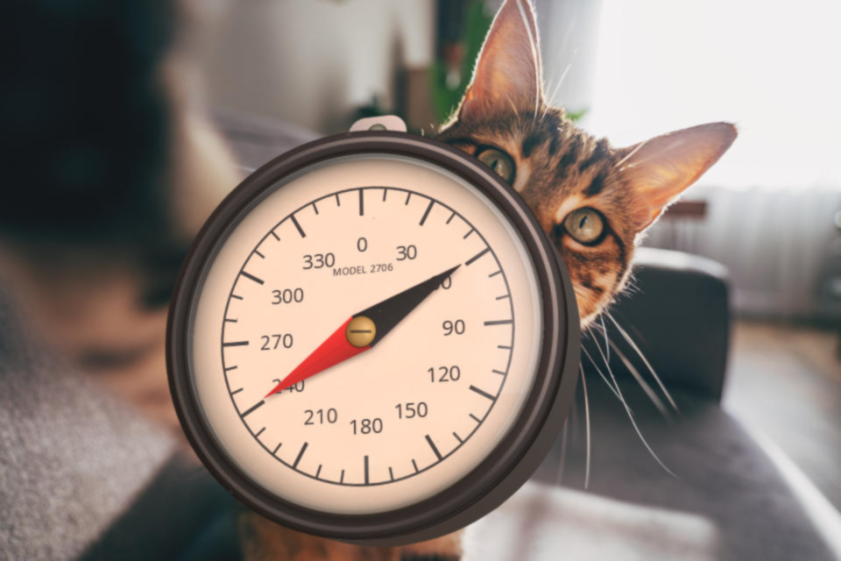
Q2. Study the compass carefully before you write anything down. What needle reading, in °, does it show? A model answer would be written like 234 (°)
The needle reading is 240 (°)
